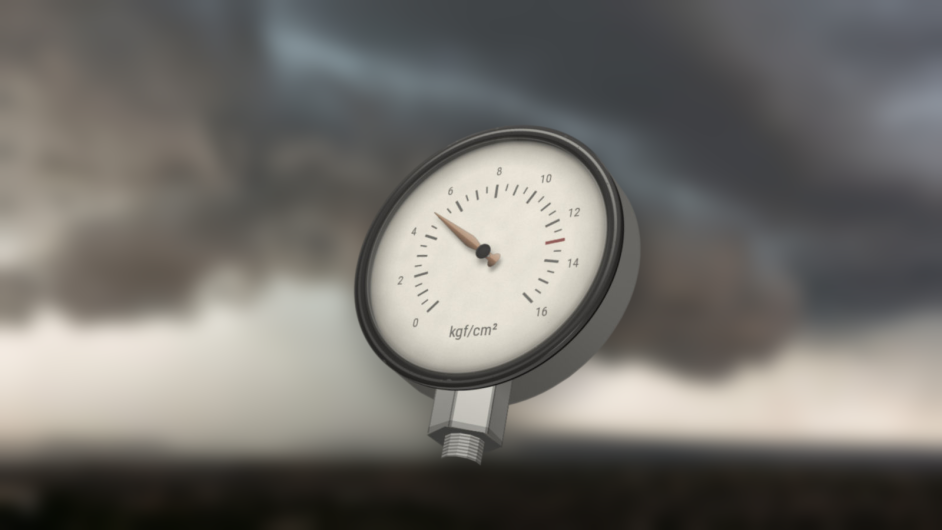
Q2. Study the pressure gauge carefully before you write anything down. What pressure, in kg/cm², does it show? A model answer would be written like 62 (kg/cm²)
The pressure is 5 (kg/cm²)
